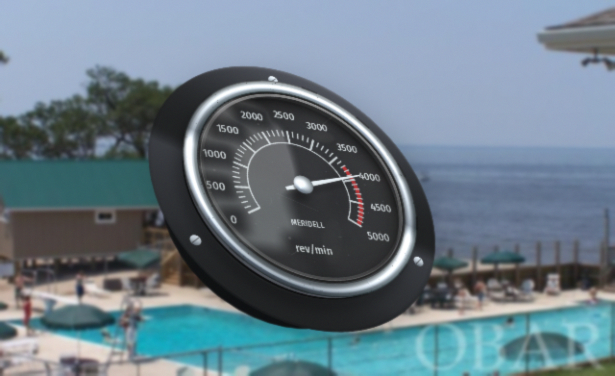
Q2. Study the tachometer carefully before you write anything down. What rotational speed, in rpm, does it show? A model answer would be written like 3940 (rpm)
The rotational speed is 4000 (rpm)
